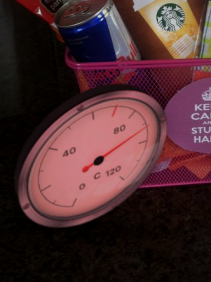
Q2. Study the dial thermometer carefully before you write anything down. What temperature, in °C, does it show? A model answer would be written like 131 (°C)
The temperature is 90 (°C)
